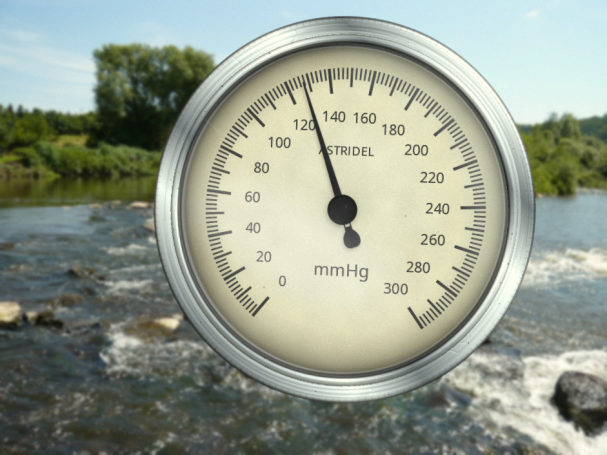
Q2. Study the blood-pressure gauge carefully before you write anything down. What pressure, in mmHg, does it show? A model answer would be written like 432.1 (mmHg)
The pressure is 128 (mmHg)
